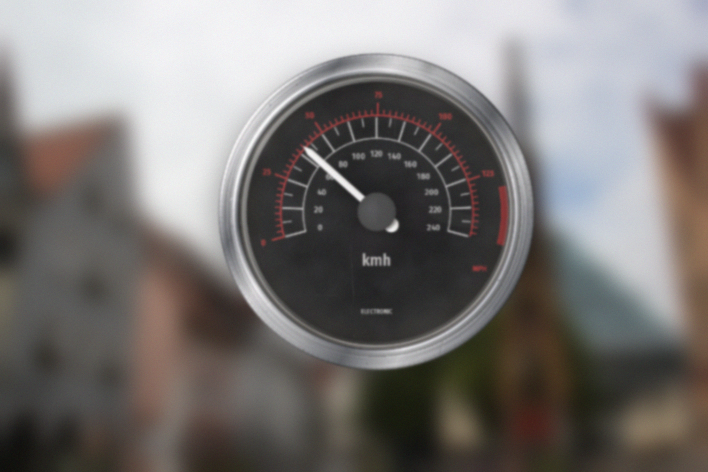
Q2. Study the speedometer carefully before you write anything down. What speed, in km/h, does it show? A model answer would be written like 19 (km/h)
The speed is 65 (km/h)
